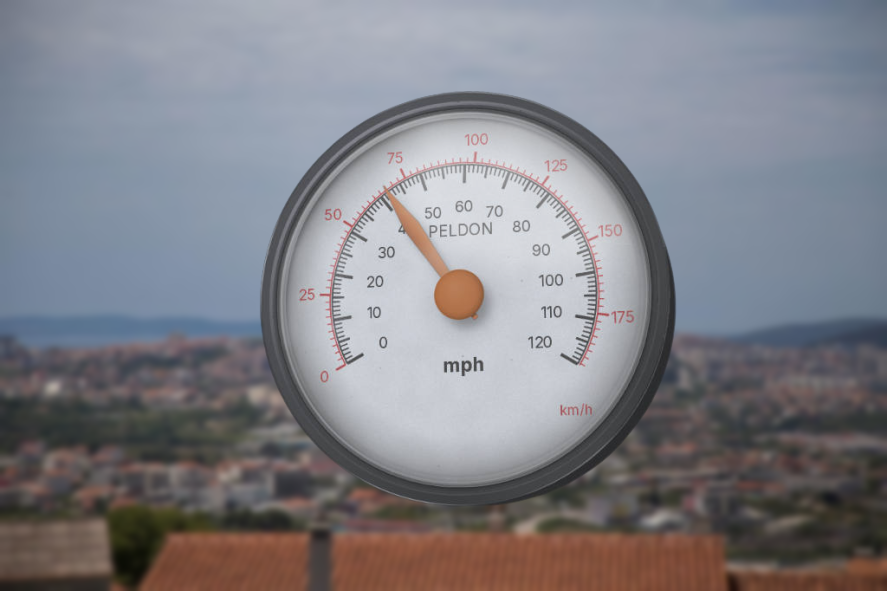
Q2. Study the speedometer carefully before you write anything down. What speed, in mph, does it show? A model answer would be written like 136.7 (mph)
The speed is 42 (mph)
